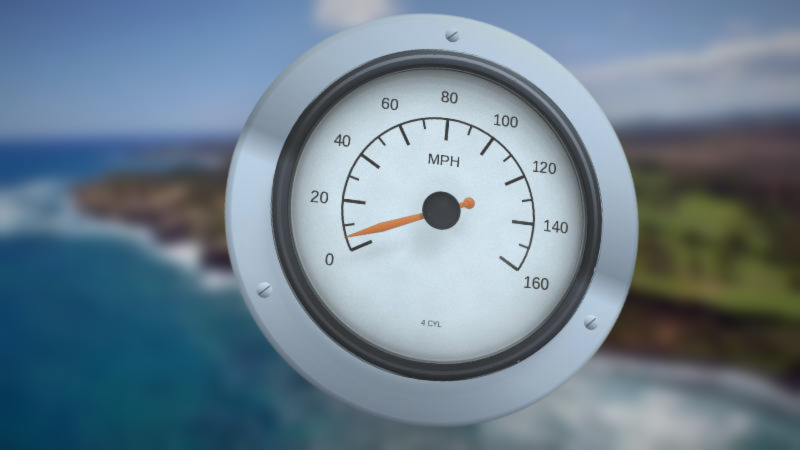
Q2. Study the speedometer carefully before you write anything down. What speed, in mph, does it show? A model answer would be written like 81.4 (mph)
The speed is 5 (mph)
